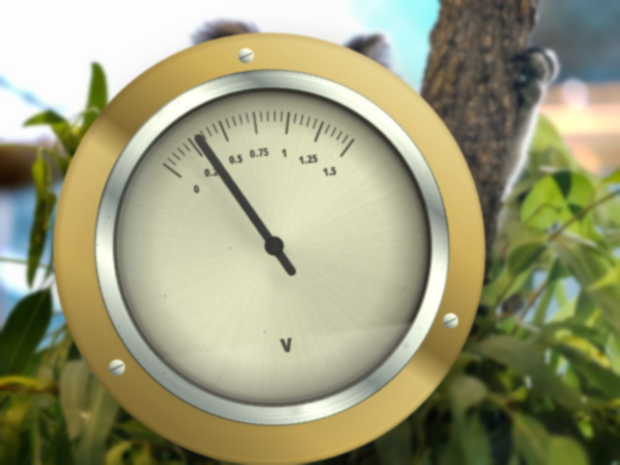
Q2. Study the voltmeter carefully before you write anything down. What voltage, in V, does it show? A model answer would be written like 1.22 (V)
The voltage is 0.3 (V)
